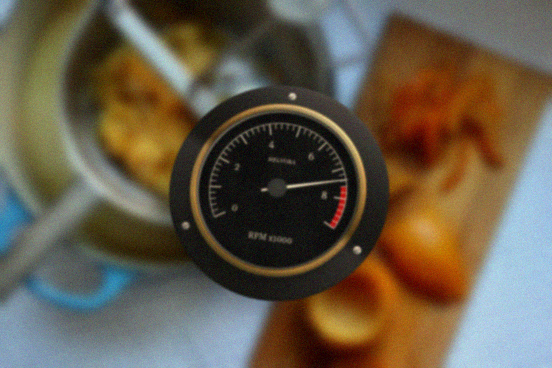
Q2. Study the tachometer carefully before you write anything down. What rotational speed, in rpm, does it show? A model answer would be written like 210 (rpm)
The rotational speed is 7400 (rpm)
